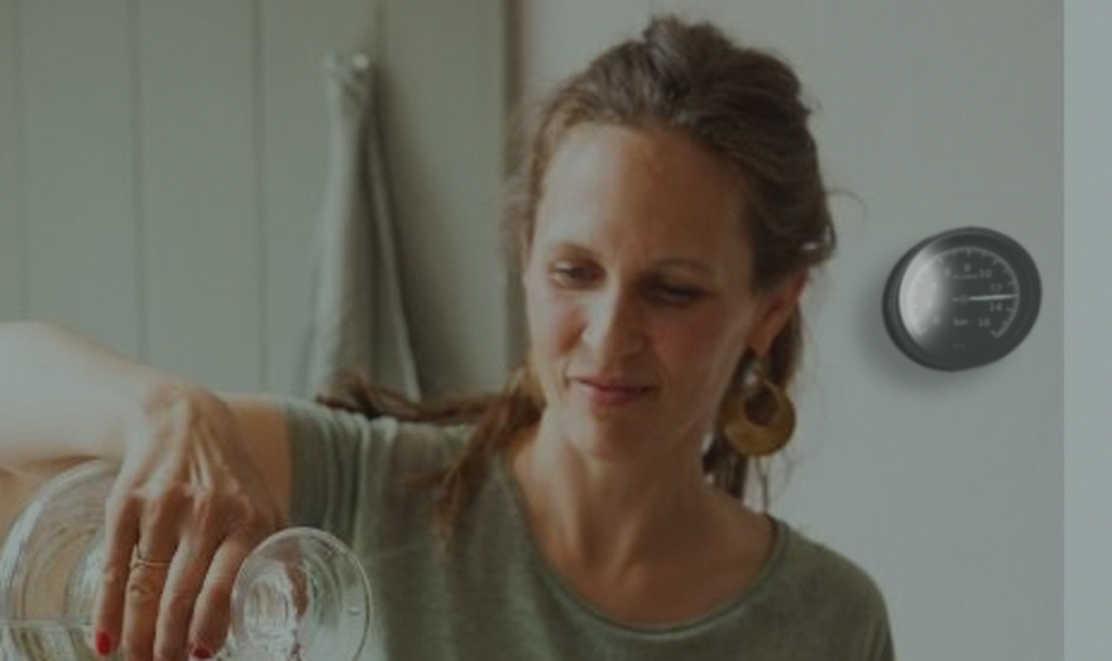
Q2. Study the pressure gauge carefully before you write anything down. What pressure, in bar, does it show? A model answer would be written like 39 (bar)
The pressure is 13 (bar)
